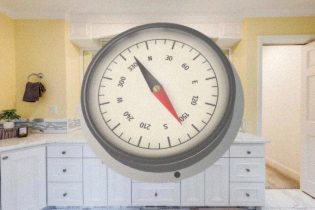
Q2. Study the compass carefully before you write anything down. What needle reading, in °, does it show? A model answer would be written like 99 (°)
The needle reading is 160 (°)
